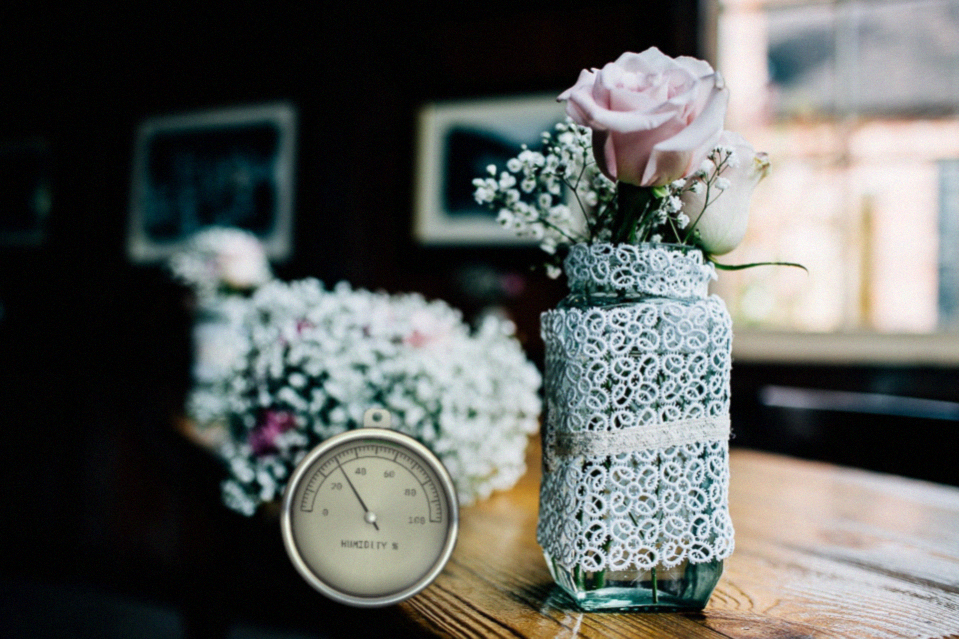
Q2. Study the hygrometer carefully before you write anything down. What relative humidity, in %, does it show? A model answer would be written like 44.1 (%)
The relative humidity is 30 (%)
